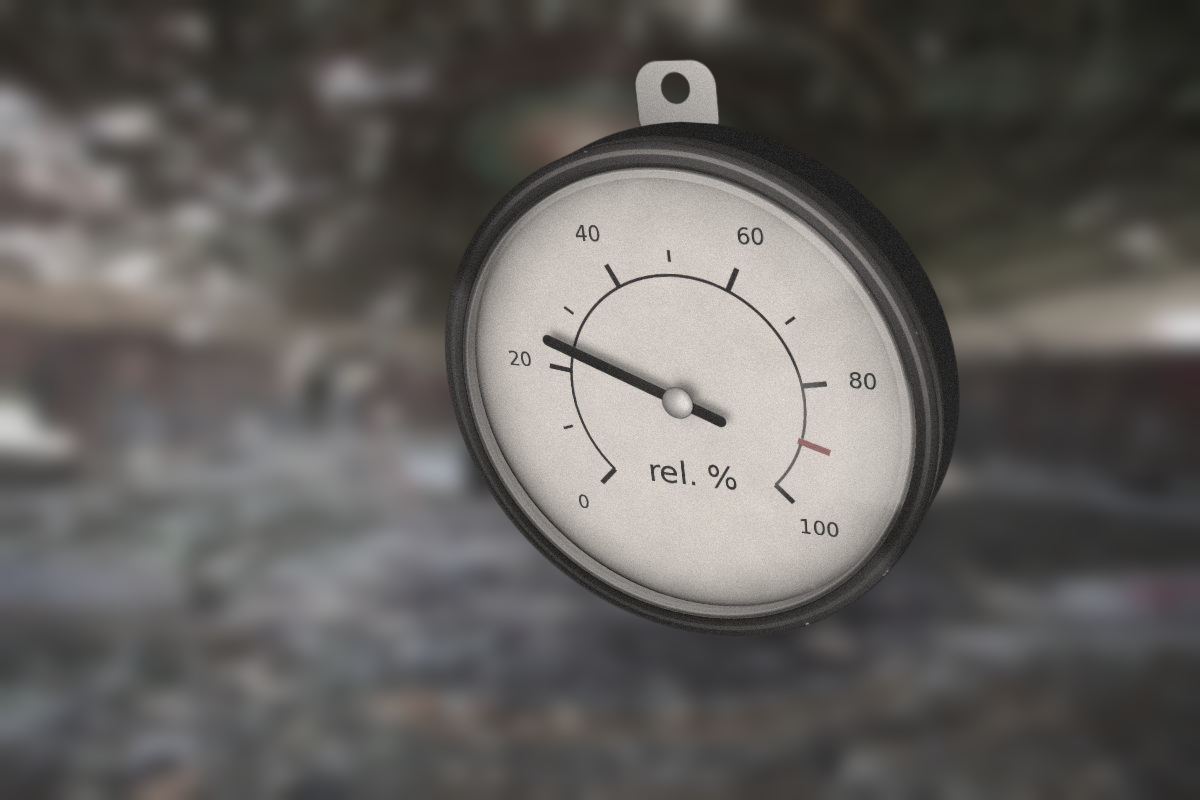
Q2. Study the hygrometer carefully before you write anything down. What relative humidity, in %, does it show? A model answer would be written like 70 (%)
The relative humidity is 25 (%)
